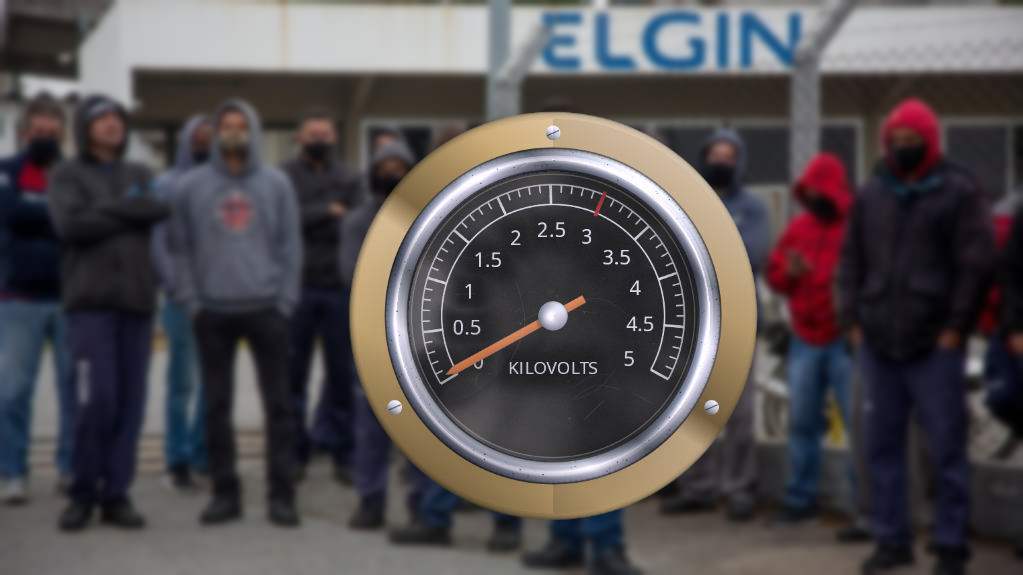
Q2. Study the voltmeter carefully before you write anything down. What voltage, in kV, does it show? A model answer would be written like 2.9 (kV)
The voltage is 0.05 (kV)
